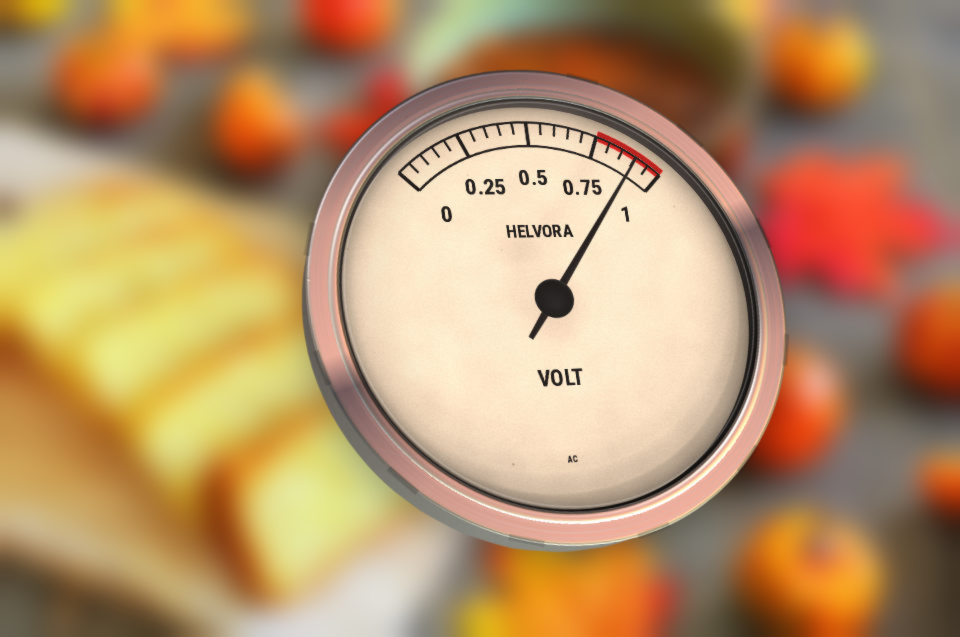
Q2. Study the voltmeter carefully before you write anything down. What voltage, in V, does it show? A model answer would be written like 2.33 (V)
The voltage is 0.9 (V)
